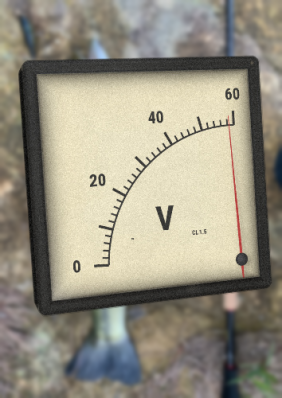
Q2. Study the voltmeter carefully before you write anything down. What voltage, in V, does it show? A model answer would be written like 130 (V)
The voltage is 58 (V)
